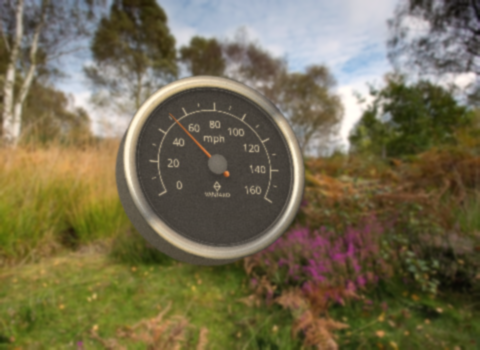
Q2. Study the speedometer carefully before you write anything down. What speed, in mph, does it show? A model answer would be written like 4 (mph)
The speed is 50 (mph)
